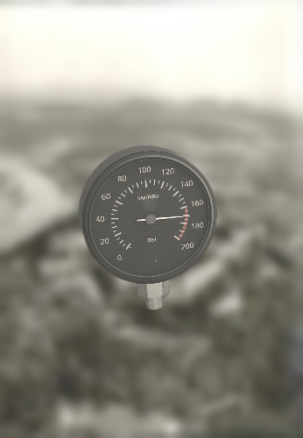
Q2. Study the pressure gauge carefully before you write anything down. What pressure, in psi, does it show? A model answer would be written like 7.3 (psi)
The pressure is 170 (psi)
